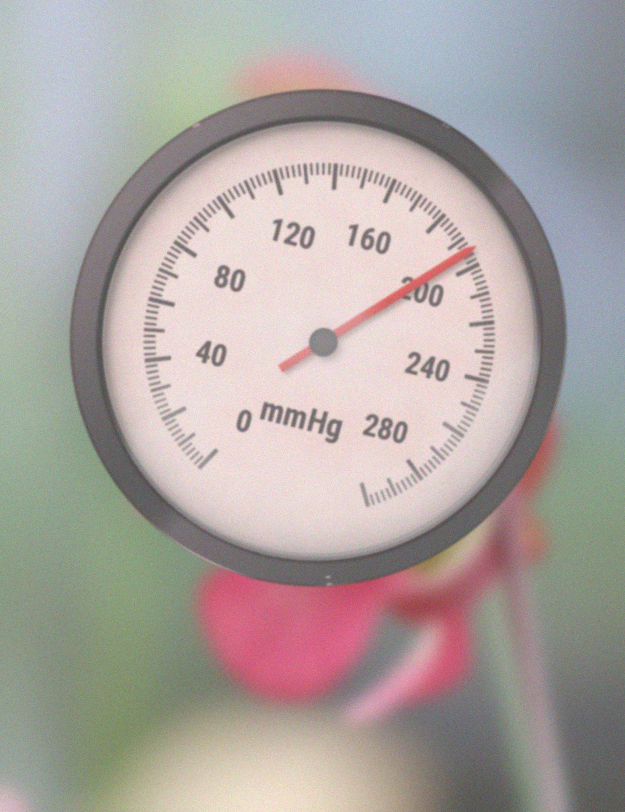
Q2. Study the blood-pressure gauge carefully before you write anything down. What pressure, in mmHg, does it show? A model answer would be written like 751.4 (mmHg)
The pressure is 194 (mmHg)
